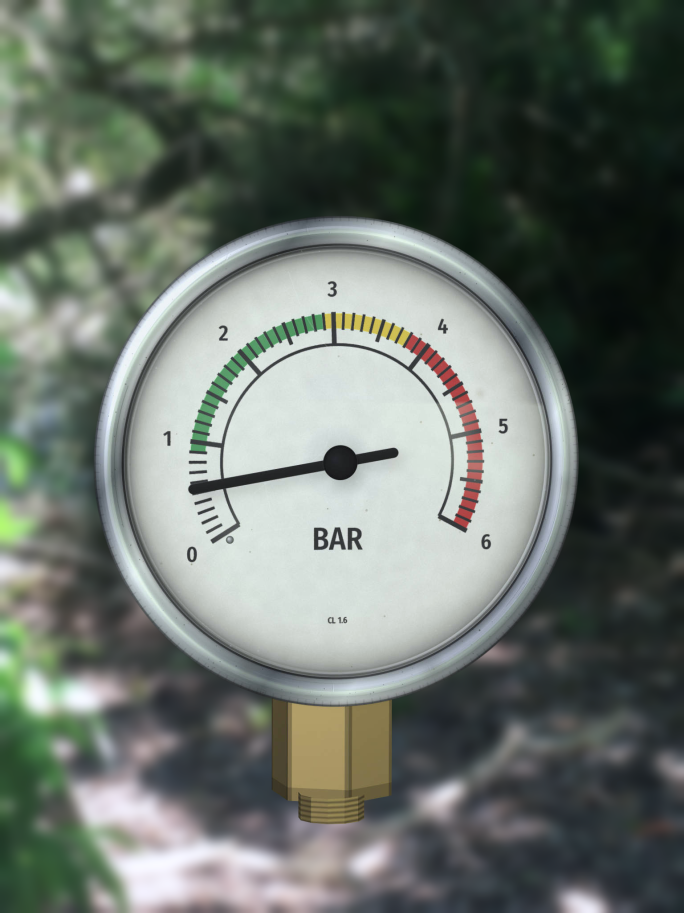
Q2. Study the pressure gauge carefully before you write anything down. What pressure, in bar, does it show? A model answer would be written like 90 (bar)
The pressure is 0.55 (bar)
